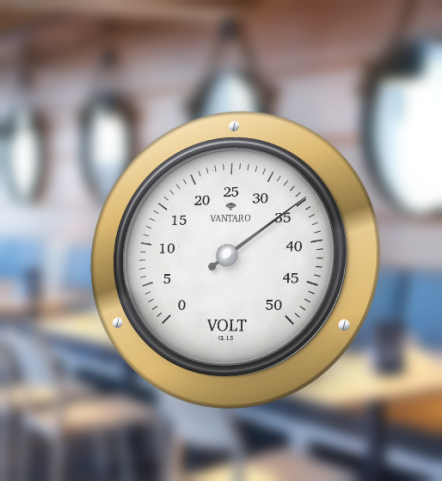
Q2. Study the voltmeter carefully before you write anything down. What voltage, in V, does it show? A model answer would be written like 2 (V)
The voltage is 35 (V)
